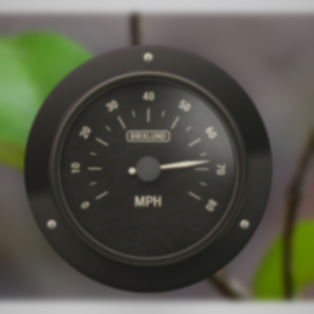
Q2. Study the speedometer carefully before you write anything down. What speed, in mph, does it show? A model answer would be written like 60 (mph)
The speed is 67.5 (mph)
